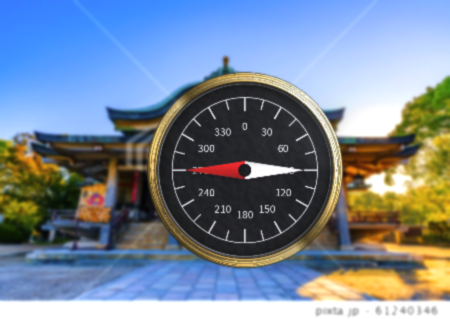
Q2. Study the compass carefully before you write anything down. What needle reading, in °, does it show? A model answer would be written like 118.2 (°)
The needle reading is 270 (°)
